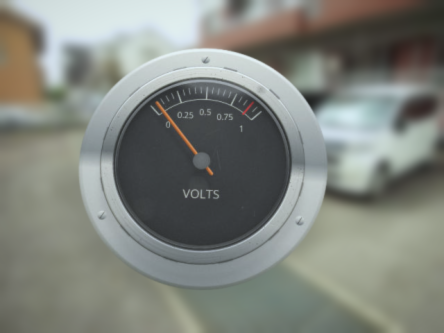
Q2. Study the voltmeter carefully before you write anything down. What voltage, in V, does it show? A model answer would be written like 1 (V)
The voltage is 0.05 (V)
